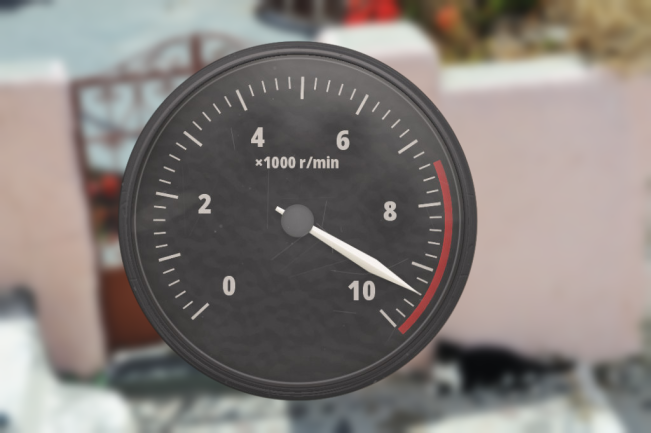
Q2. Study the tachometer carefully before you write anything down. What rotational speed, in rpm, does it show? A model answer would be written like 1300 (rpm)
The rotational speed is 9400 (rpm)
